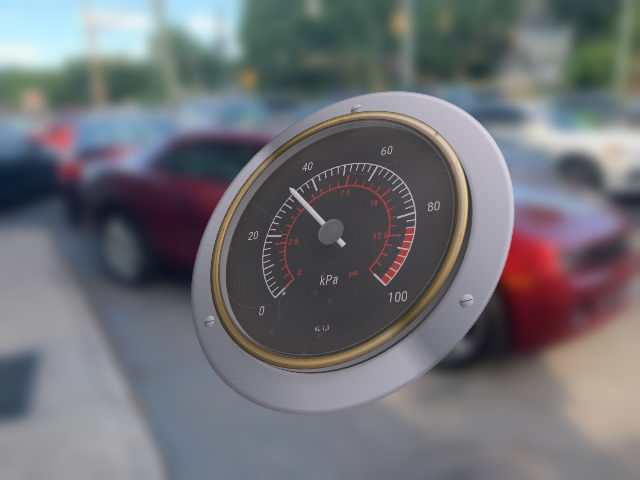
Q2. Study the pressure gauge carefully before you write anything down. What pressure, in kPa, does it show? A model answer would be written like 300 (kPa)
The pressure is 34 (kPa)
